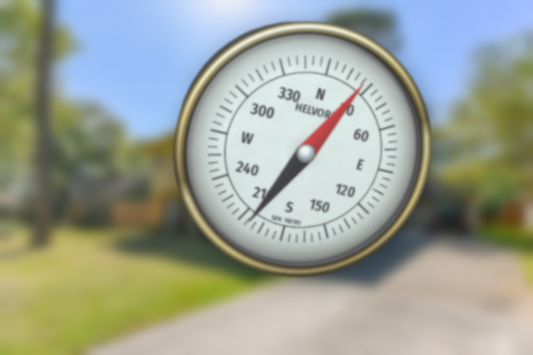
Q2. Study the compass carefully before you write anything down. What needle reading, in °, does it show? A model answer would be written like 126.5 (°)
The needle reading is 25 (°)
